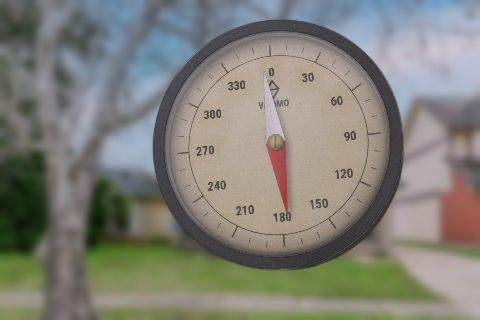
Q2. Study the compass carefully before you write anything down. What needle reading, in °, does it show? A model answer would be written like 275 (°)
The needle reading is 175 (°)
